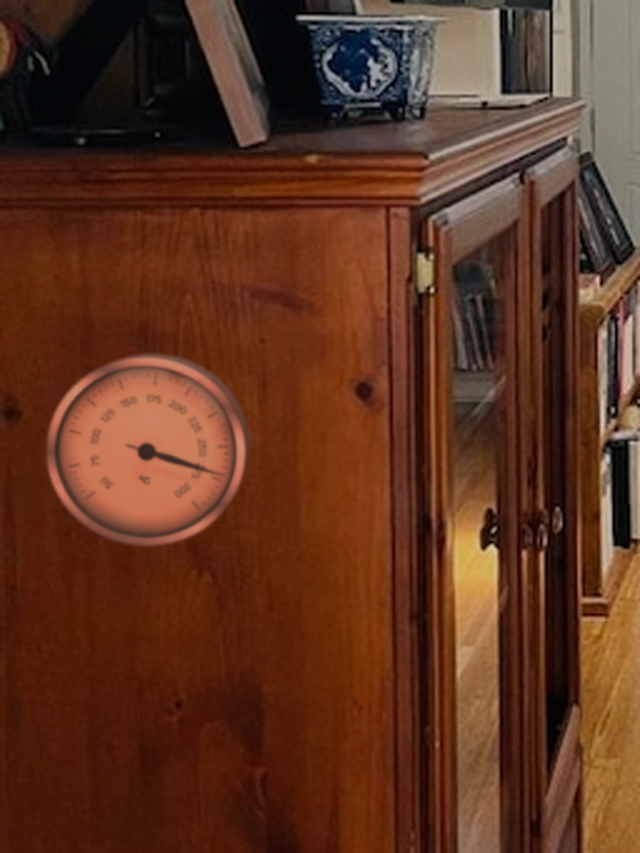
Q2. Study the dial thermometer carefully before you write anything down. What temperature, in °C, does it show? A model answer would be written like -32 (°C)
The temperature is 270 (°C)
